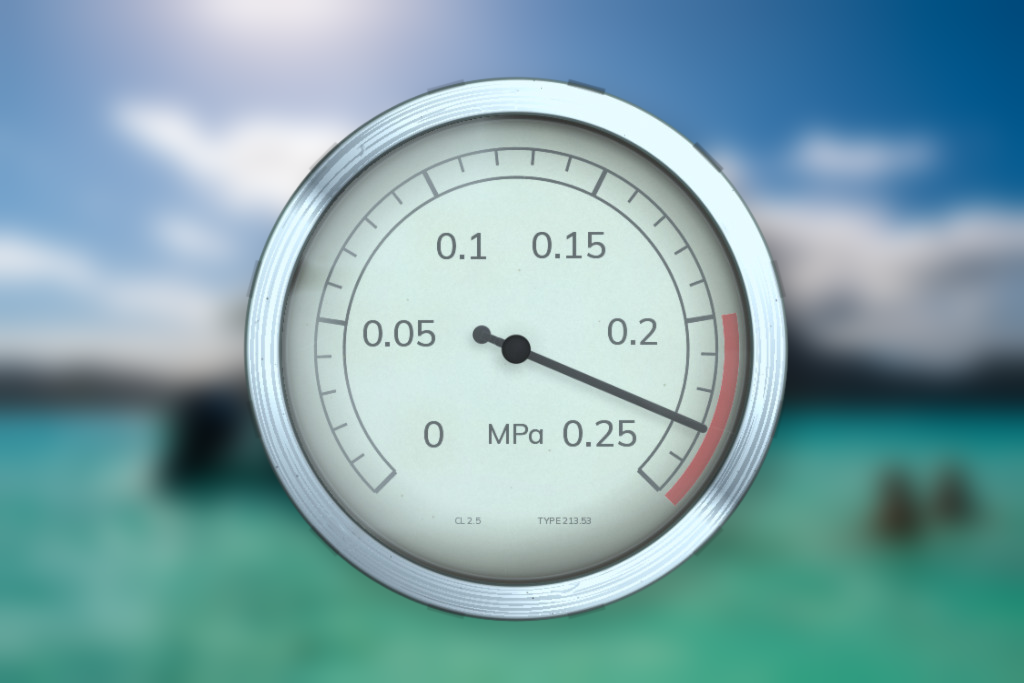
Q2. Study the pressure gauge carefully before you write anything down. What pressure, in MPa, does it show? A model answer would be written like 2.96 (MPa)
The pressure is 0.23 (MPa)
